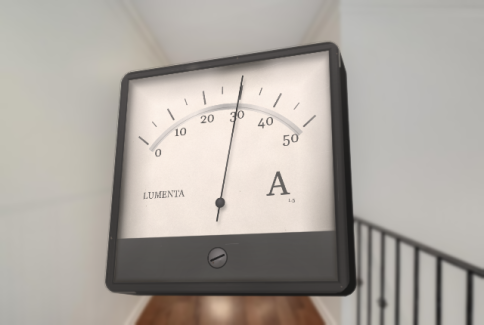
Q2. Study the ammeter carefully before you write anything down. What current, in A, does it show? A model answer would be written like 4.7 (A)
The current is 30 (A)
